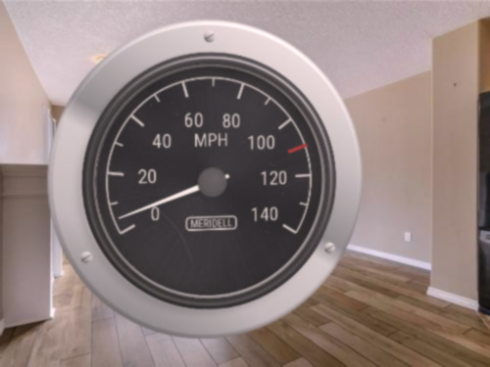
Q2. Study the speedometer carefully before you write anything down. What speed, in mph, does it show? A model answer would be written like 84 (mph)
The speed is 5 (mph)
